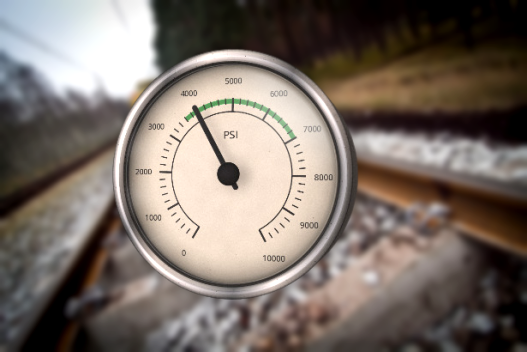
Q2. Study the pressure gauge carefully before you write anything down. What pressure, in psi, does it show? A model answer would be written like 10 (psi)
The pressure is 4000 (psi)
